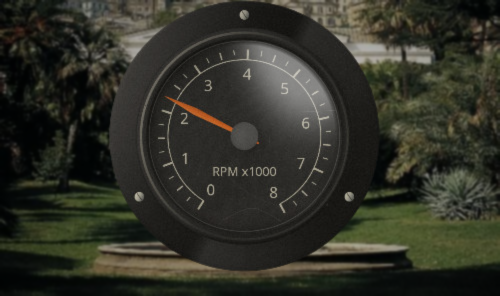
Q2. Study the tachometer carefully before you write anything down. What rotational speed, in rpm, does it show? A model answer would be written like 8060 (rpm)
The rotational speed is 2250 (rpm)
